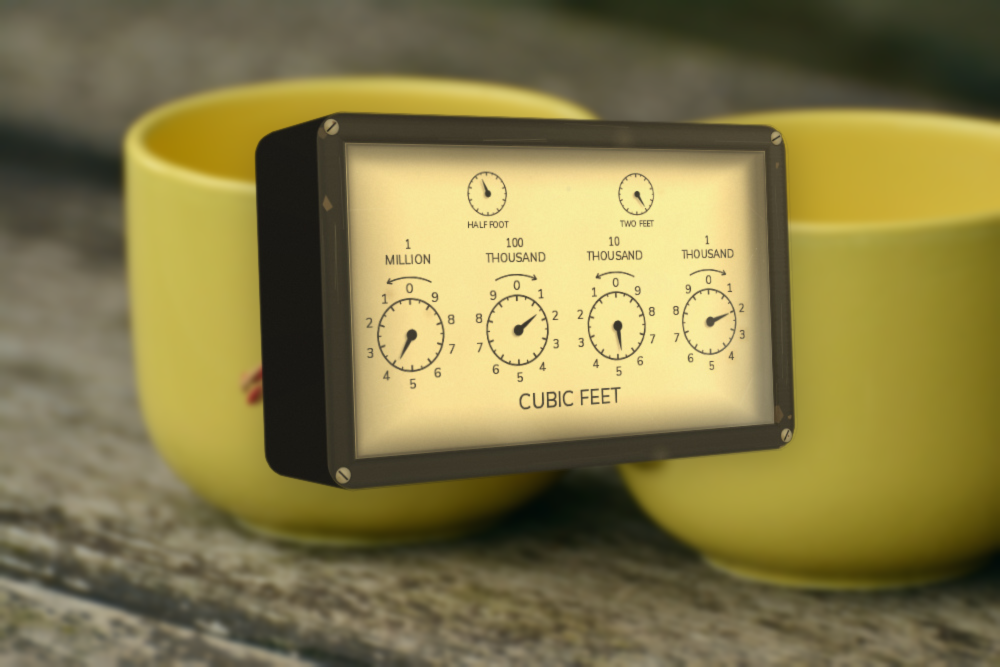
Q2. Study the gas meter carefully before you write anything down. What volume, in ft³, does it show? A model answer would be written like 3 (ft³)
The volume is 415200 (ft³)
